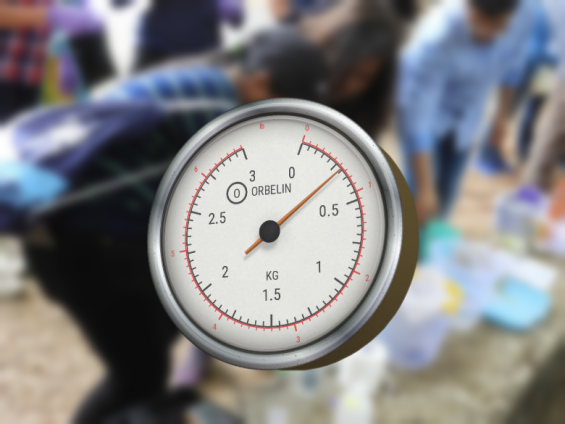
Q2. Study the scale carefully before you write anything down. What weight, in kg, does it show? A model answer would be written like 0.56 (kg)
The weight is 0.3 (kg)
